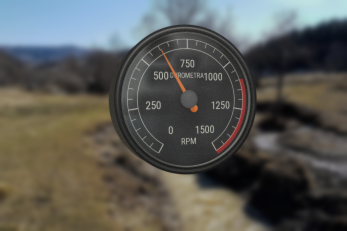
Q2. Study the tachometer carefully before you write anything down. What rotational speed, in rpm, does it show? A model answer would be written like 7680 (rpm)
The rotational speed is 600 (rpm)
